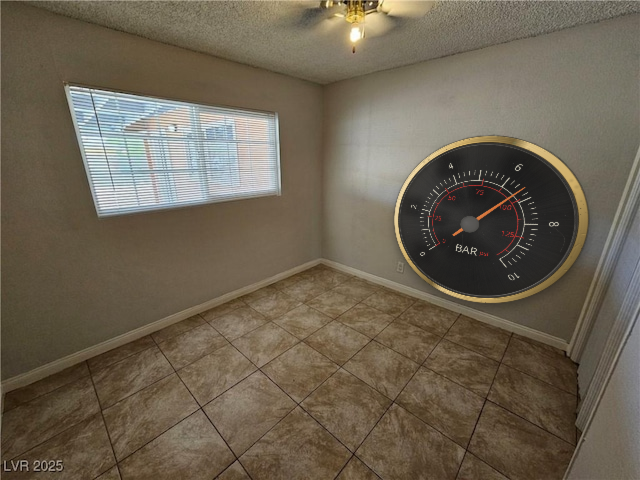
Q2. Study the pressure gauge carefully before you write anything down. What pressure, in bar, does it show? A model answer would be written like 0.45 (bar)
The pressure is 6.6 (bar)
